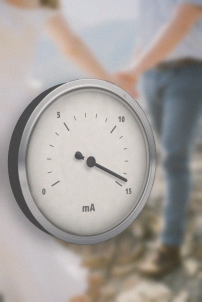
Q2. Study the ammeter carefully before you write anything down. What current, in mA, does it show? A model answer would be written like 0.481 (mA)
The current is 14.5 (mA)
